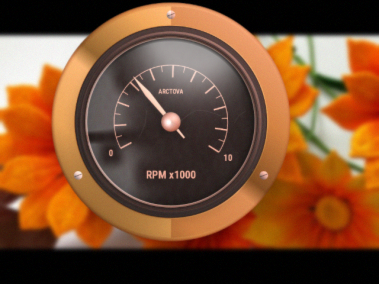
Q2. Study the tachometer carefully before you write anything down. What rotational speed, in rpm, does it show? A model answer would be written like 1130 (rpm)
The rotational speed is 3250 (rpm)
